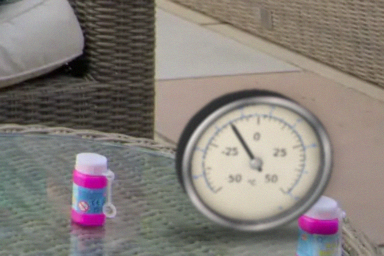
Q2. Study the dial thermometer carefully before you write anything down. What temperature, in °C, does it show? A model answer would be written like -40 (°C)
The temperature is -12.5 (°C)
